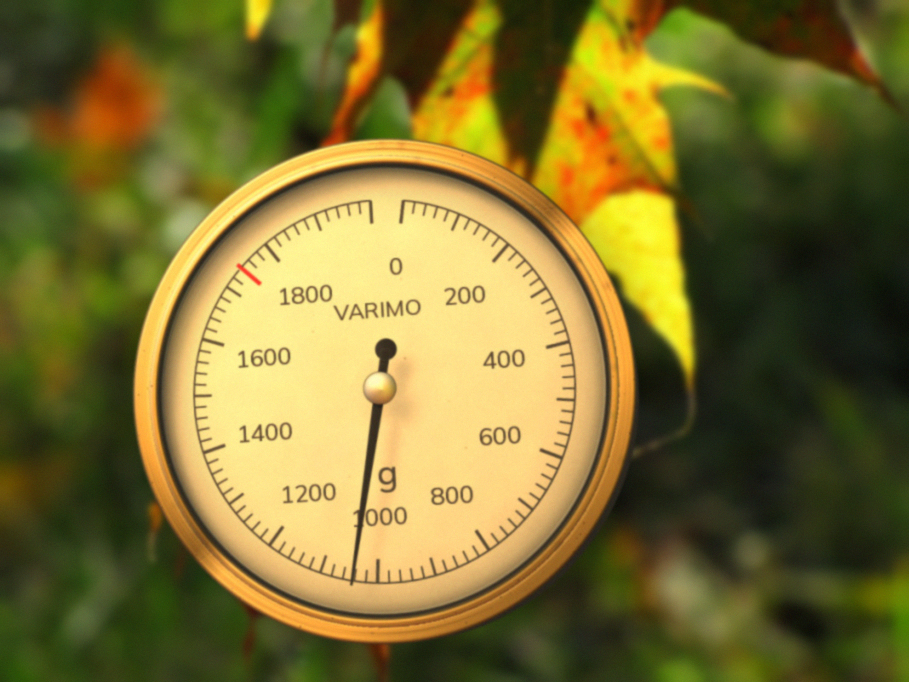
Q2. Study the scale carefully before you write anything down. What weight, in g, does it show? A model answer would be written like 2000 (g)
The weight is 1040 (g)
